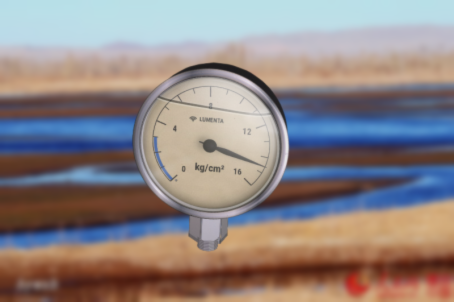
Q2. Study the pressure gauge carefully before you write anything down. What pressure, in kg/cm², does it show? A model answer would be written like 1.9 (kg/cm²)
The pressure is 14.5 (kg/cm²)
